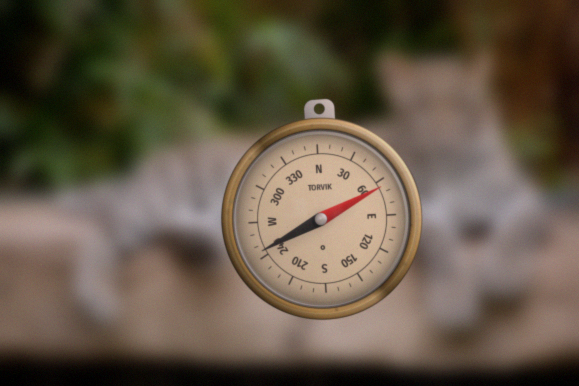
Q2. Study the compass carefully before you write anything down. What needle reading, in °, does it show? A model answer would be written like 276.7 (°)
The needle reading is 65 (°)
